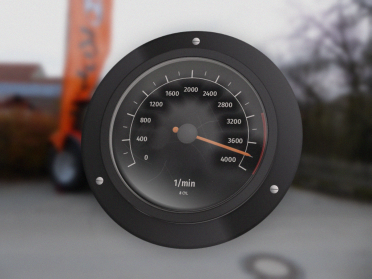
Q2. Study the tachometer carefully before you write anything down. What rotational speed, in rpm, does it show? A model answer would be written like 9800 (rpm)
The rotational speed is 3800 (rpm)
